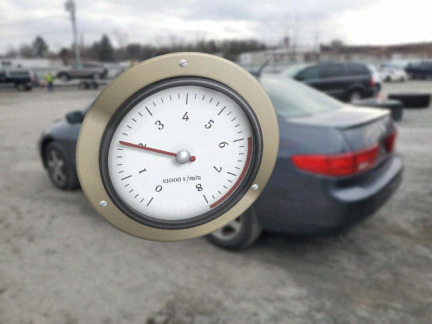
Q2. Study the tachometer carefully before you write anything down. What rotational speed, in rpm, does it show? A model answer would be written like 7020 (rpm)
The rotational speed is 2000 (rpm)
